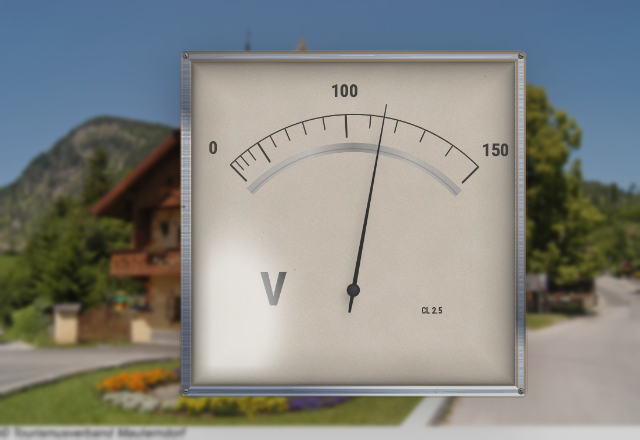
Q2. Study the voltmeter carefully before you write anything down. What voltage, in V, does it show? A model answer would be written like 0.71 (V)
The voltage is 115 (V)
